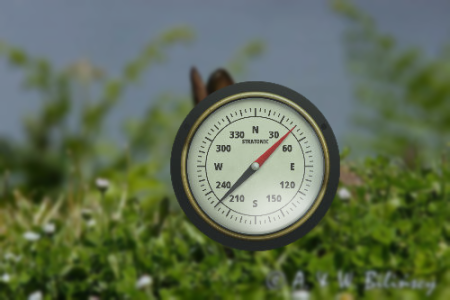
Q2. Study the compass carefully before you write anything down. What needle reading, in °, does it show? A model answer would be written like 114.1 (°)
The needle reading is 45 (°)
